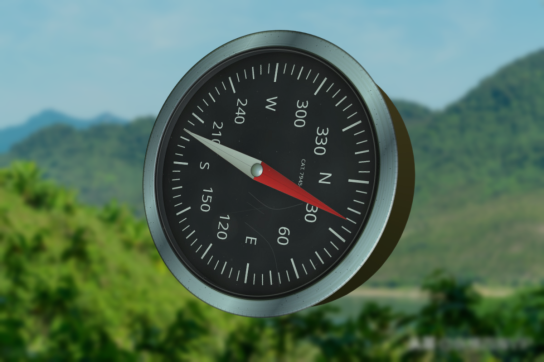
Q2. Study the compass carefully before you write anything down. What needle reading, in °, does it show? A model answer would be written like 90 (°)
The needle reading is 20 (°)
